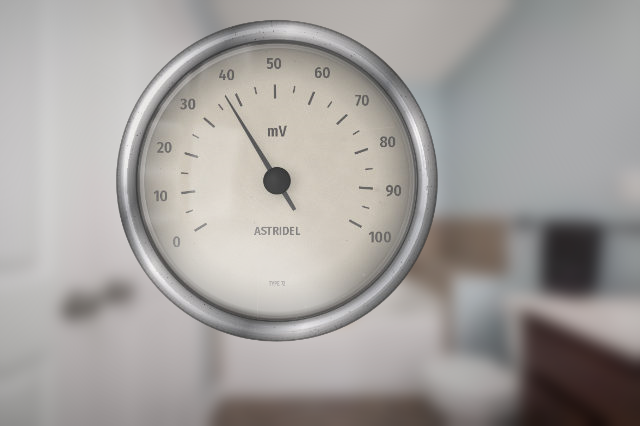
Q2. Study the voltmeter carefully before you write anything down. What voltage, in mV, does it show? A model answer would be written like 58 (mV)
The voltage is 37.5 (mV)
